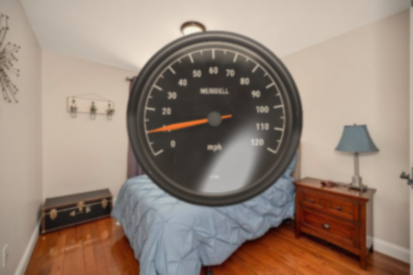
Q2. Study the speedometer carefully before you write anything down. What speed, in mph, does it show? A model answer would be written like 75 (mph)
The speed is 10 (mph)
